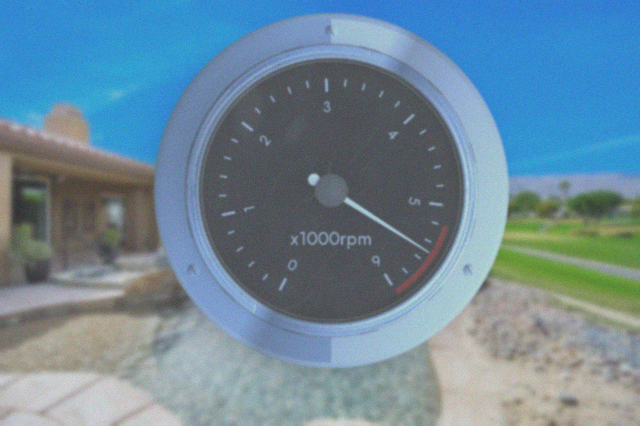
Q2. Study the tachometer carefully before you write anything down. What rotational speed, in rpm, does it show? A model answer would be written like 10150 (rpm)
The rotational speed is 5500 (rpm)
